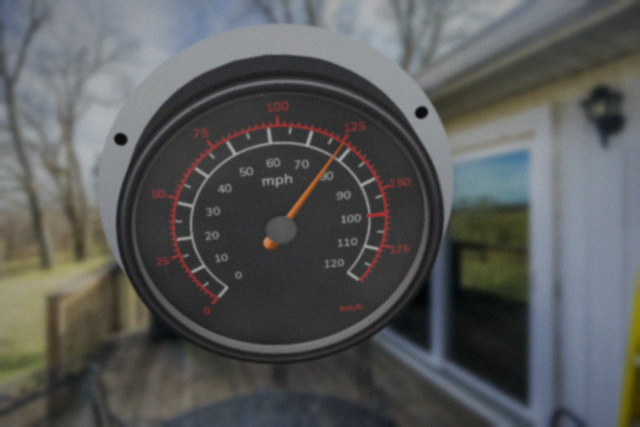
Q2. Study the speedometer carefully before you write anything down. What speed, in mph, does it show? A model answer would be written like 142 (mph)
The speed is 77.5 (mph)
